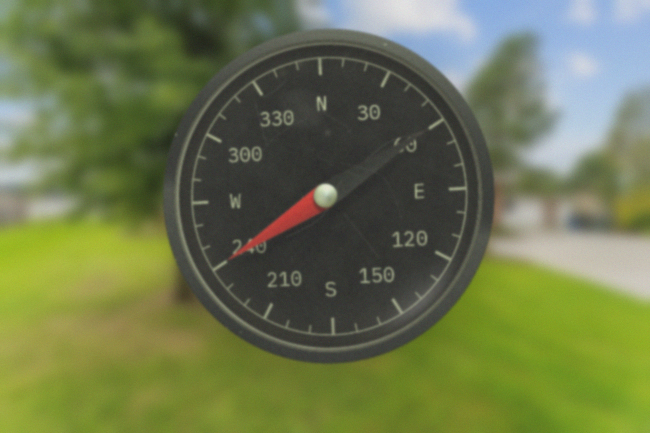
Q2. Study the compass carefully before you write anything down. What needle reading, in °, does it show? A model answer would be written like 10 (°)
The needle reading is 240 (°)
